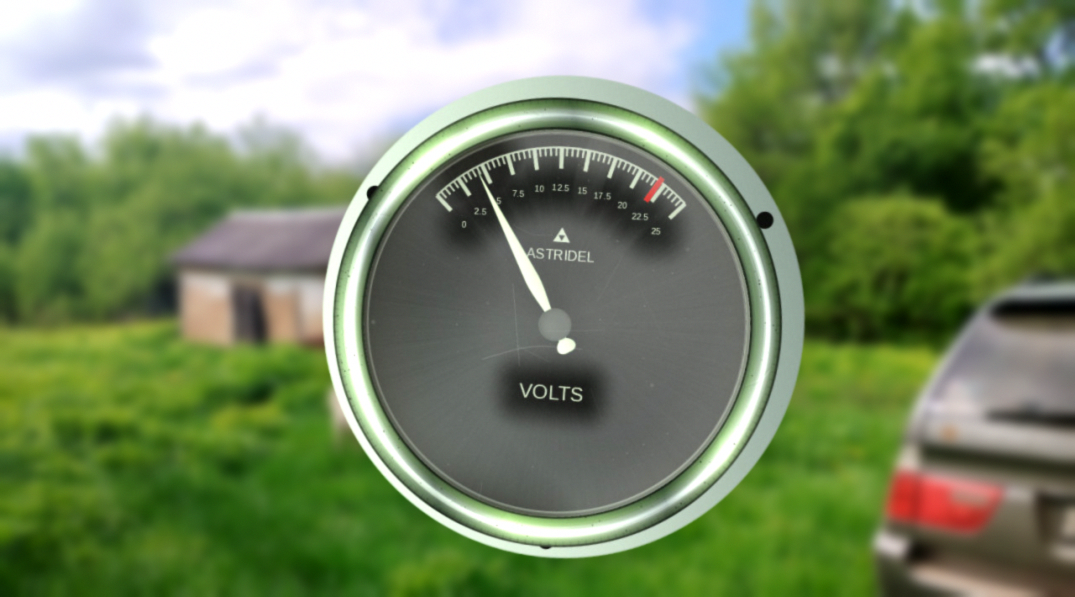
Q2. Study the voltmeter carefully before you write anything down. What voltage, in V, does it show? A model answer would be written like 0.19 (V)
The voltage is 4.5 (V)
